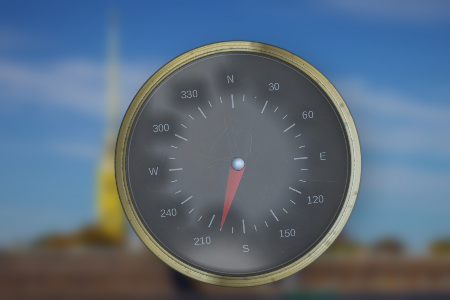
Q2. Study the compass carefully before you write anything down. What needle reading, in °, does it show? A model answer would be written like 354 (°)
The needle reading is 200 (°)
